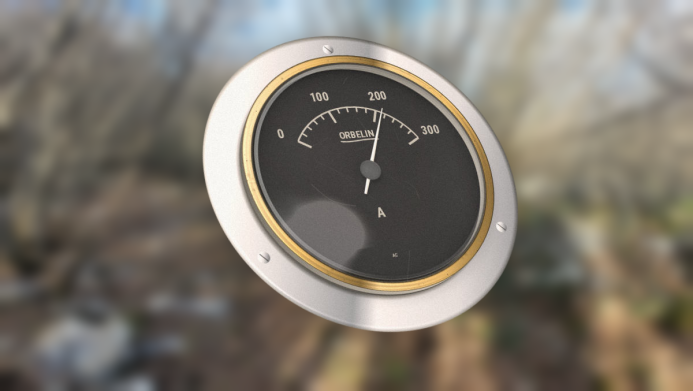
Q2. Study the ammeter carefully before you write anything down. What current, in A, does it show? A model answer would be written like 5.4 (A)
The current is 210 (A)
